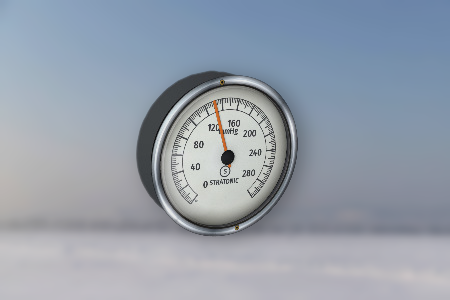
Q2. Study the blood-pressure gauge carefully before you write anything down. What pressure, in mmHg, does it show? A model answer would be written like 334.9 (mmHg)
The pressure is 130 (mmHg)
